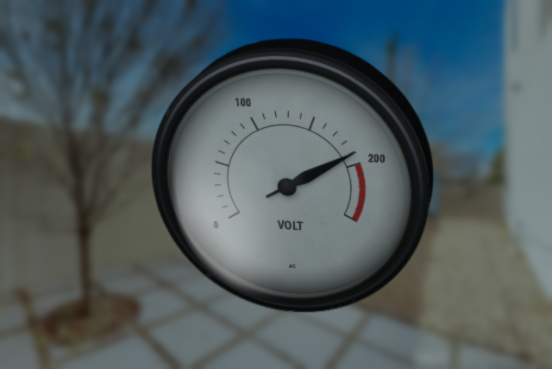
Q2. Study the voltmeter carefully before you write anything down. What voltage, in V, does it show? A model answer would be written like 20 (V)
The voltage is 190 (V)
